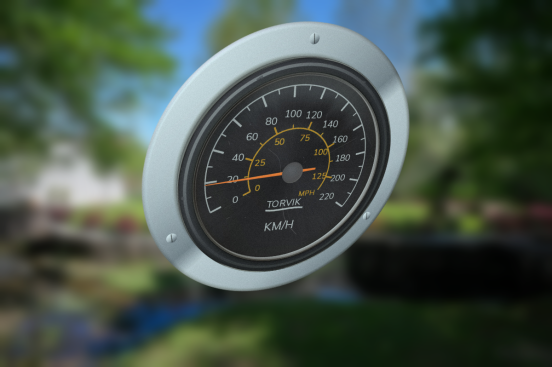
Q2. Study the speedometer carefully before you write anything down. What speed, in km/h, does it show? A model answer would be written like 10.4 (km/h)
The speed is 20 (km/h)
